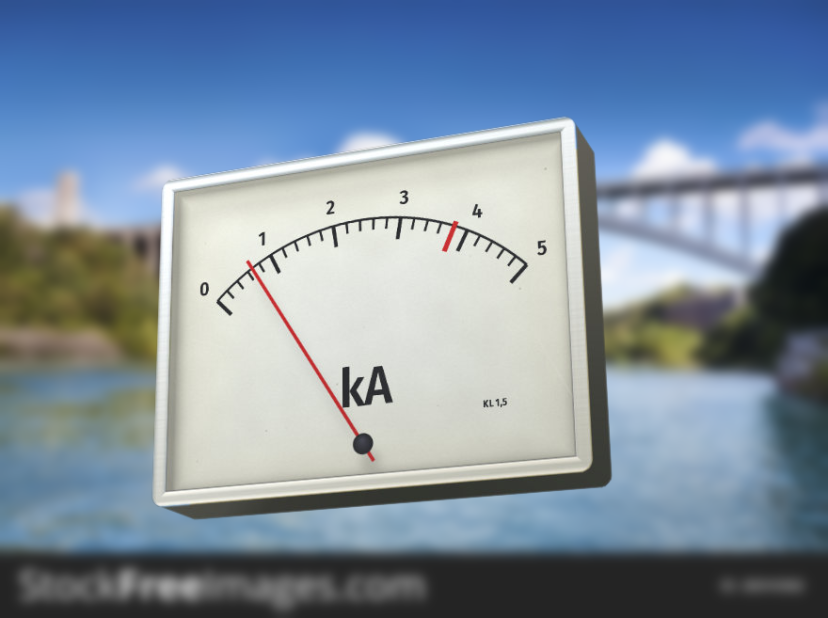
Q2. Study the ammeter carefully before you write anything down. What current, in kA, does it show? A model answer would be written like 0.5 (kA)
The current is 0.7 (kA)
